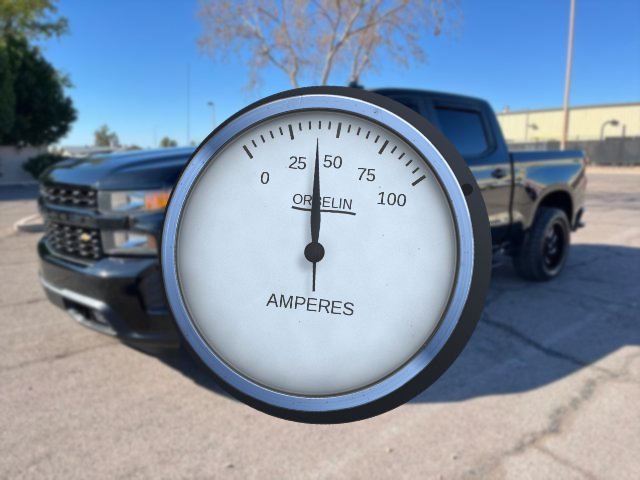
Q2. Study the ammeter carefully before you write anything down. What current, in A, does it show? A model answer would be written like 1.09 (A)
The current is 40 (A)
